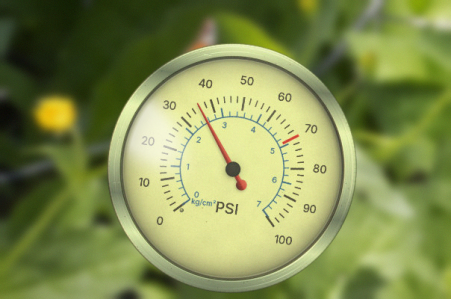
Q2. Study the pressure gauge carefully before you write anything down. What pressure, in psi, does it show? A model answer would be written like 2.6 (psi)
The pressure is 36 (psi)
